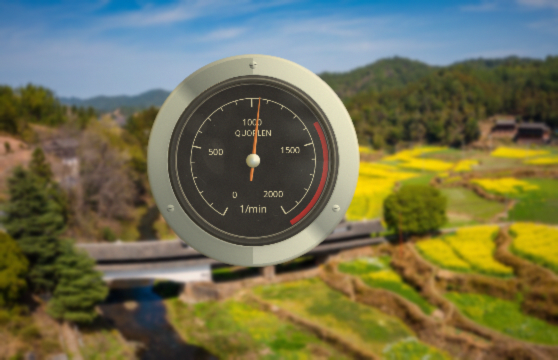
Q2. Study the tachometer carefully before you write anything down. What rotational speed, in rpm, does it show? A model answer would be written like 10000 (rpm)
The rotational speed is 1050 (rpm)
